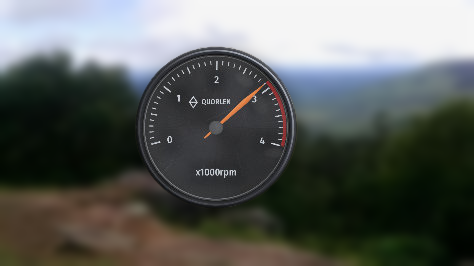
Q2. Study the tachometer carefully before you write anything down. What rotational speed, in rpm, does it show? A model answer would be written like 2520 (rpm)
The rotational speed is 2900 (rpm)
